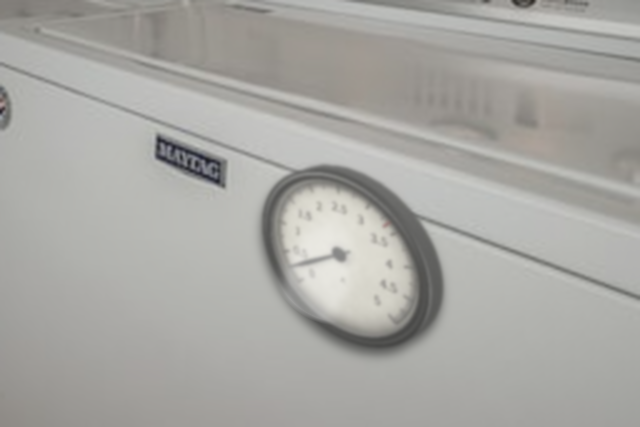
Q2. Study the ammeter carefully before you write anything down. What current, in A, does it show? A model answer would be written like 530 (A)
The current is 0.25 (A)
